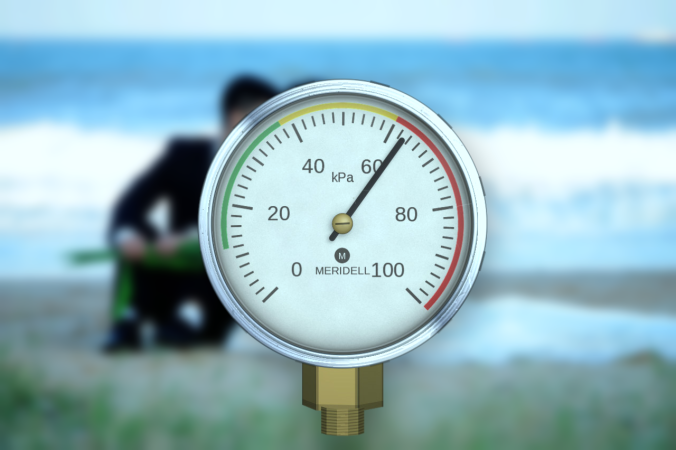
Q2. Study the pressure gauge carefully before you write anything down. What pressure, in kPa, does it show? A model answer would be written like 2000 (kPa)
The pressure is 63 (kPa)
